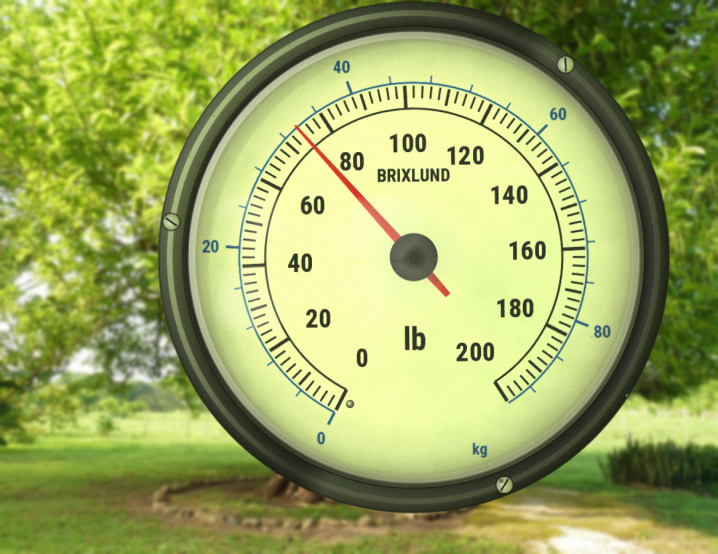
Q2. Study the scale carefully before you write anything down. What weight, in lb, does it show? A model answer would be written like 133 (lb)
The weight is 74 (lb)
